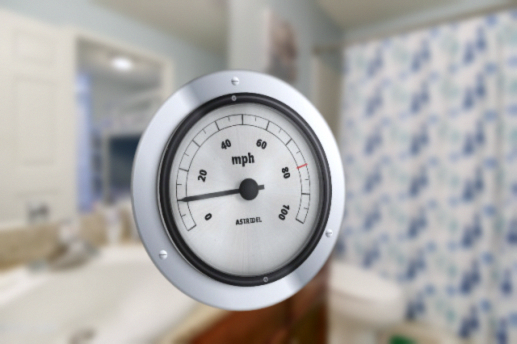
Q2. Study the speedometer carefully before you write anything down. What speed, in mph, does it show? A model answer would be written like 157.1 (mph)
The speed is 10 (mph)
